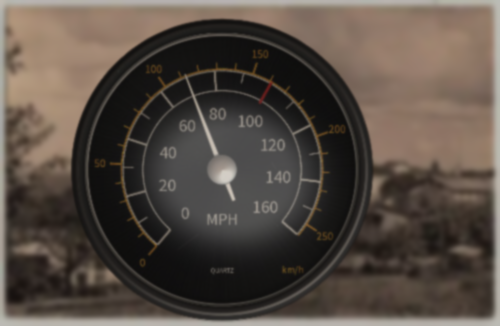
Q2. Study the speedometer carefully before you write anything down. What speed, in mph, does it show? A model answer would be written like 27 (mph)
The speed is 70 (mph)
